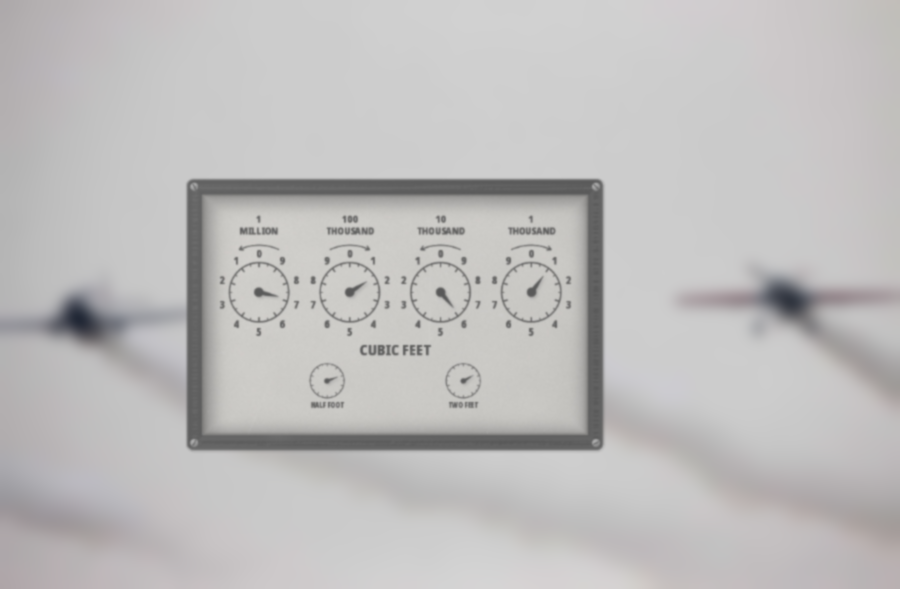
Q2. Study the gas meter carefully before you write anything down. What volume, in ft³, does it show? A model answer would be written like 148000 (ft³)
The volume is 716100 (ft³)
